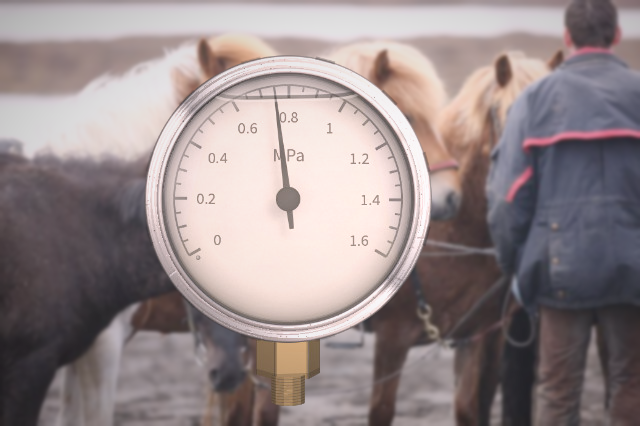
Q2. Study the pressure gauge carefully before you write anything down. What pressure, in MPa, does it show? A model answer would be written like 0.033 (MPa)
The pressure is 0.75 (MPa)
